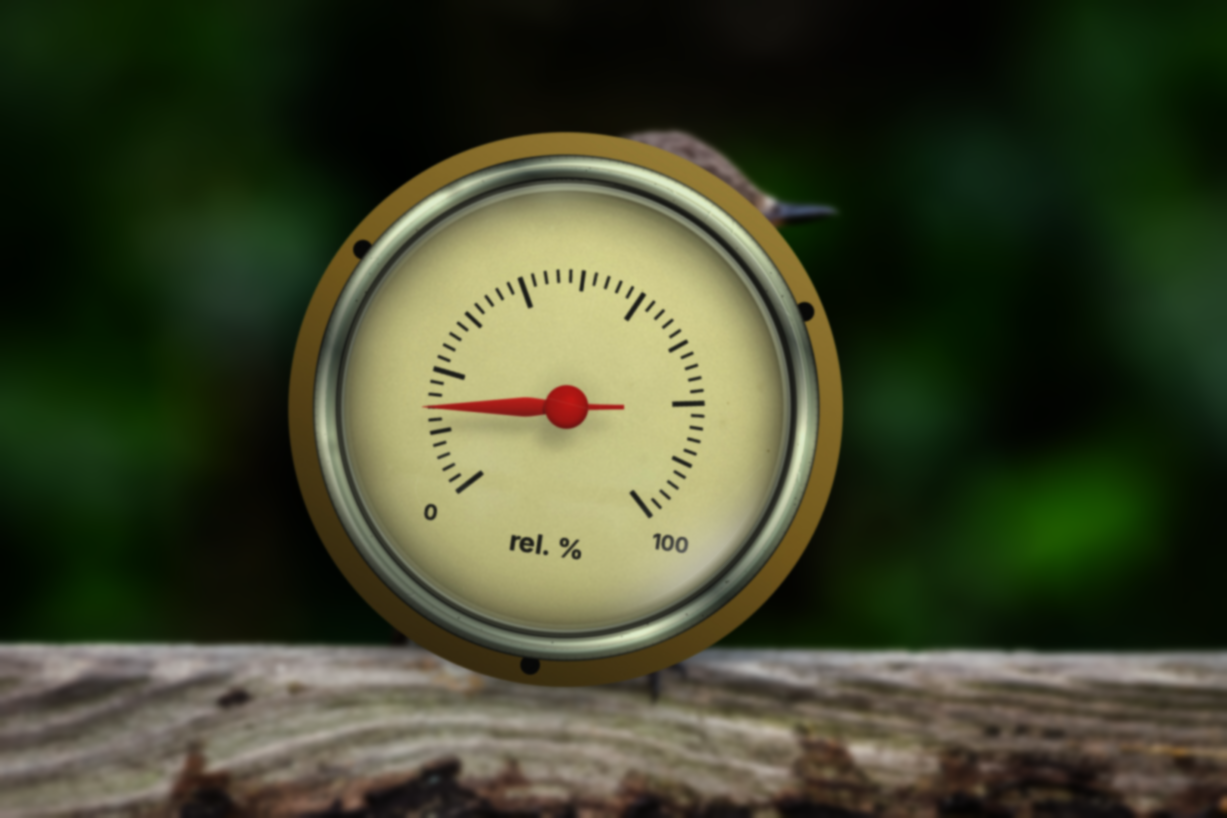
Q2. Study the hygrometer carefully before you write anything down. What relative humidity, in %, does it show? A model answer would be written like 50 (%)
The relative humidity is 14 (%)
